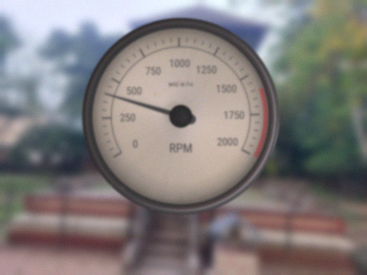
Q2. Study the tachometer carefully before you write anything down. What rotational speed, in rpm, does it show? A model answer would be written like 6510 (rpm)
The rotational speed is 400 (rpm)
